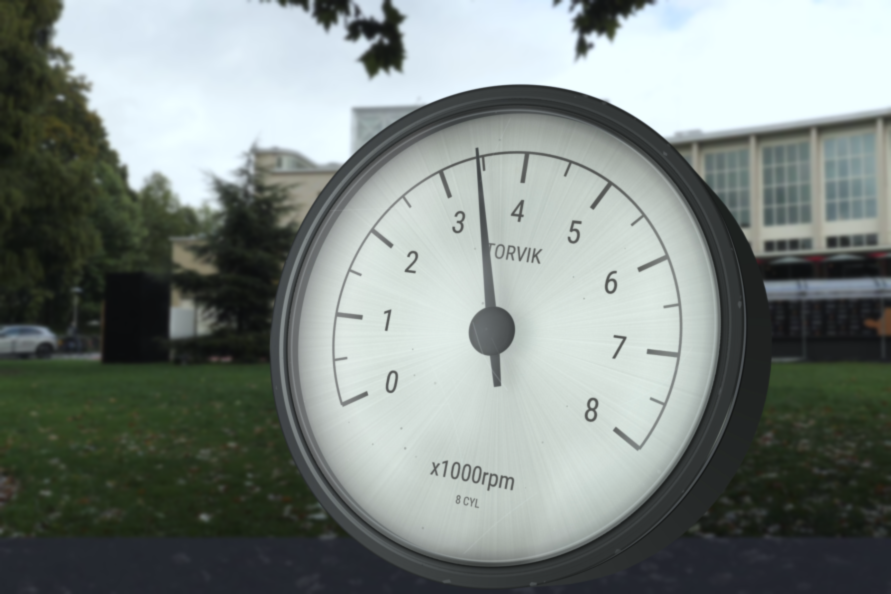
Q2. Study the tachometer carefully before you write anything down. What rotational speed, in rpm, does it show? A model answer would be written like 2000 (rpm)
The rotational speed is 3500 (rpm)
